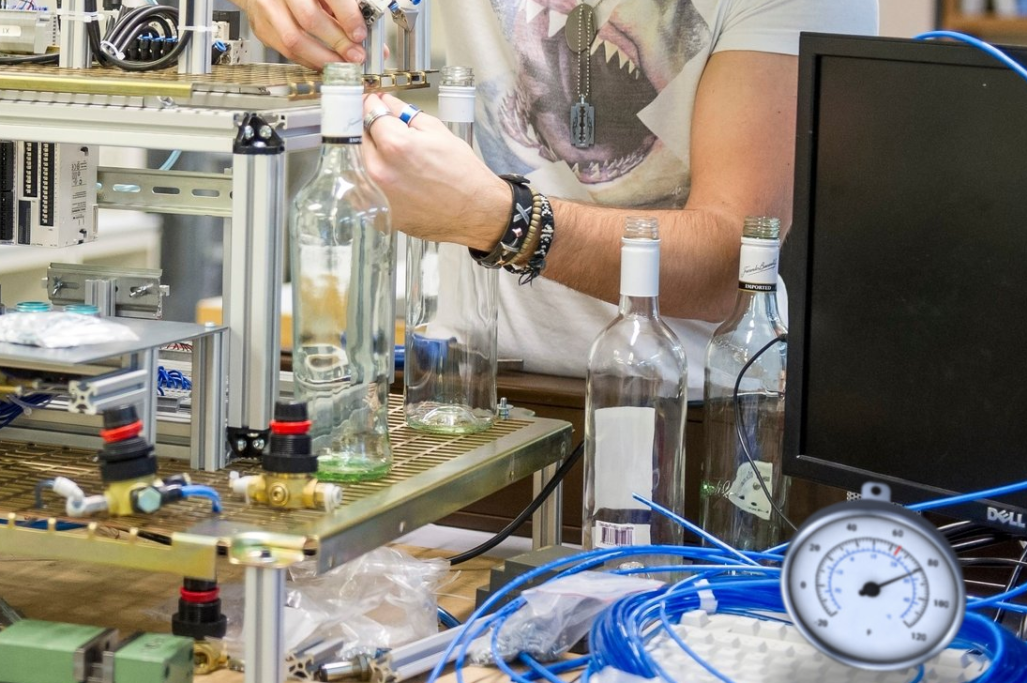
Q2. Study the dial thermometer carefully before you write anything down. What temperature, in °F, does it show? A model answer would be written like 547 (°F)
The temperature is 80 (°F)
